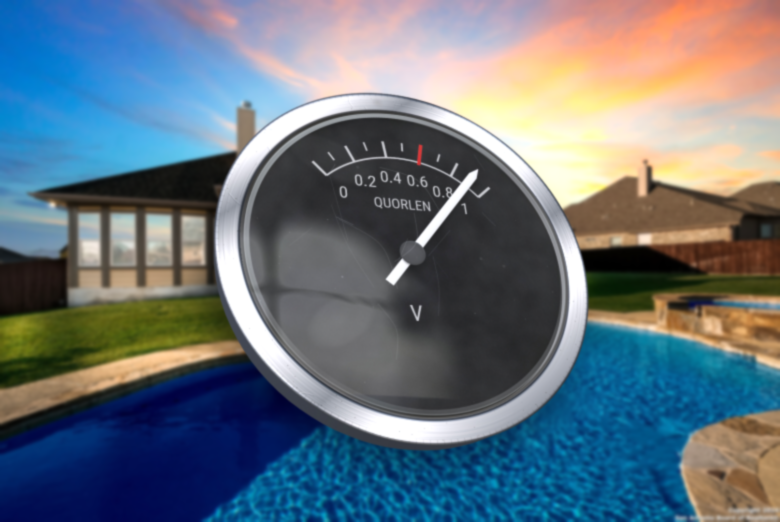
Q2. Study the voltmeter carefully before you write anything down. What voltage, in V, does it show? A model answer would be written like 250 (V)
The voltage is 0.9 (V)
